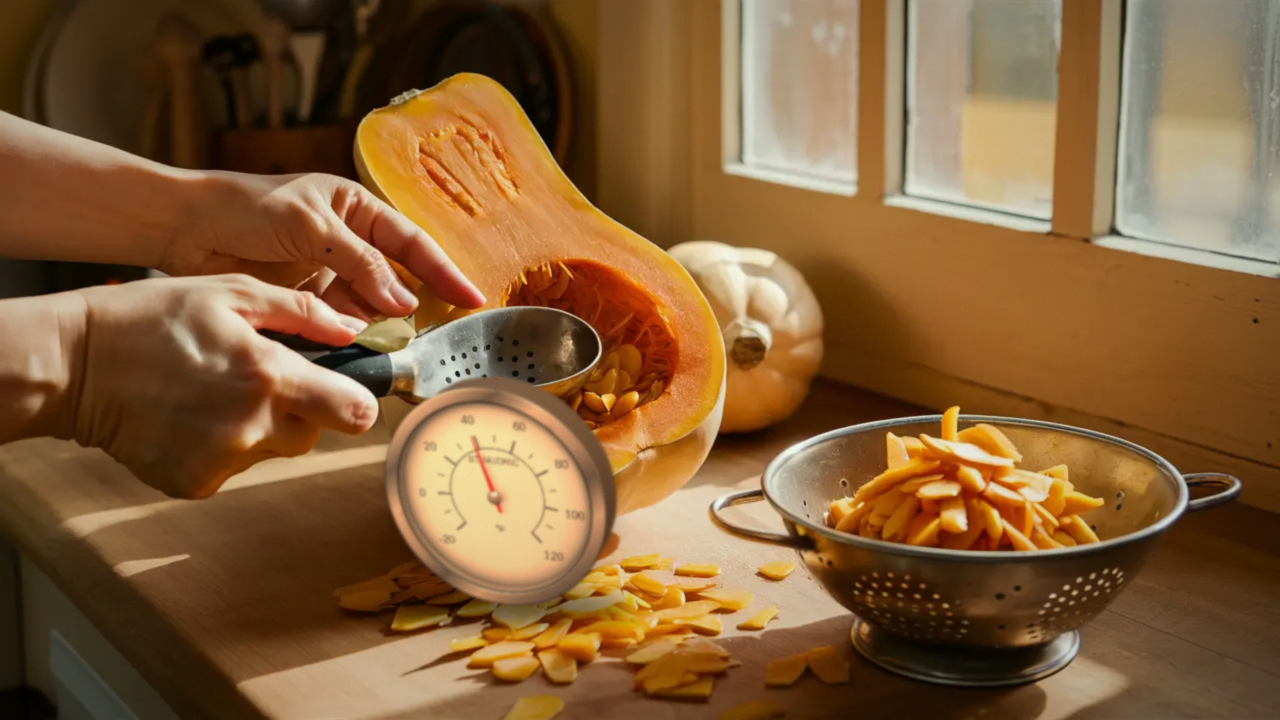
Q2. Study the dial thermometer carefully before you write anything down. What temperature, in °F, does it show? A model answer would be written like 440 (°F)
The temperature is 40 (°F)
